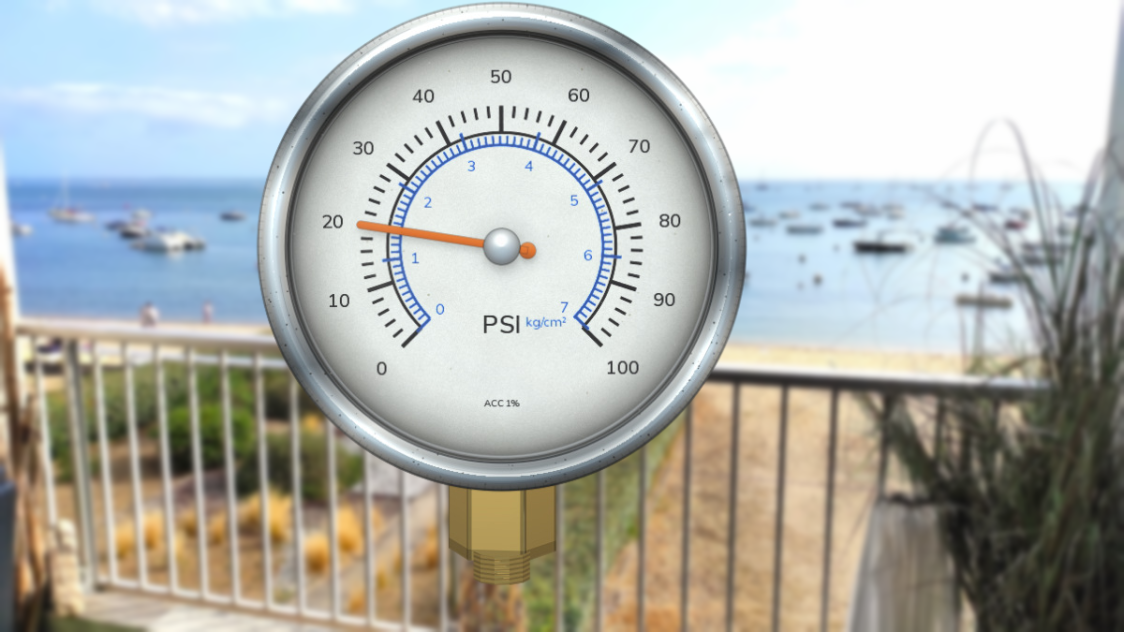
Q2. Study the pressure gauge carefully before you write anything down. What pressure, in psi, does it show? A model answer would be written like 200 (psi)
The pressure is 20 (psi)
